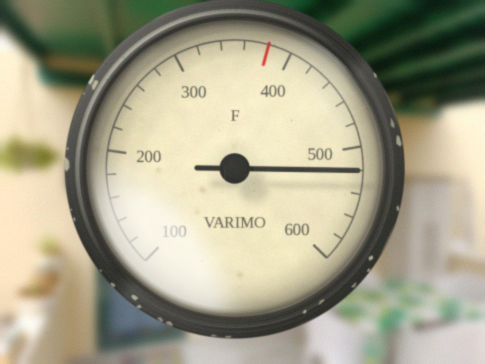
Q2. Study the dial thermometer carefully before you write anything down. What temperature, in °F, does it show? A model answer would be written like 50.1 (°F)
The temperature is 520 (°F)
